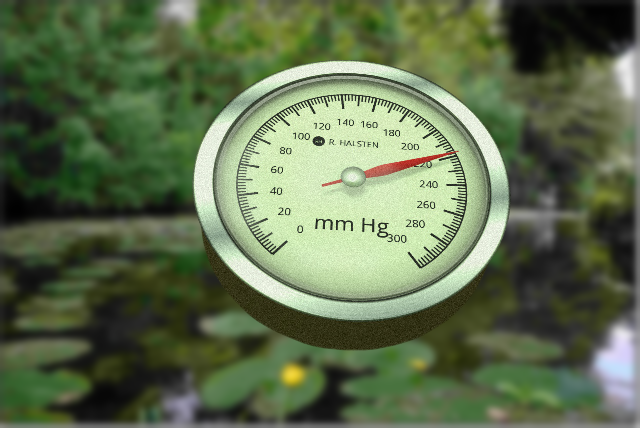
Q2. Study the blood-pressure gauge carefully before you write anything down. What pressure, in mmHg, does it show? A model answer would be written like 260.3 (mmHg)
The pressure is 220 (mmHg)
